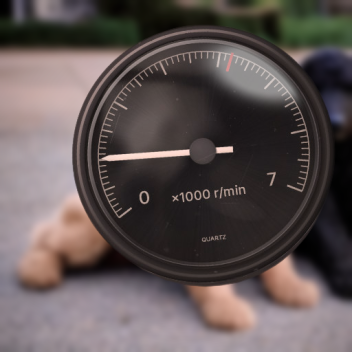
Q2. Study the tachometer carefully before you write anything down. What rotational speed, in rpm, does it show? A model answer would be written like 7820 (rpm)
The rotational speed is 1000 (rpm)
